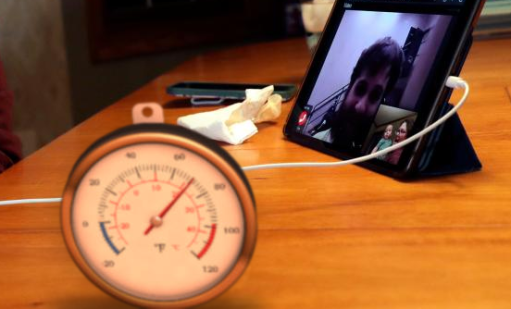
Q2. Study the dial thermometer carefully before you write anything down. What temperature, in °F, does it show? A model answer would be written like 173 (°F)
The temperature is 70 (°F)
